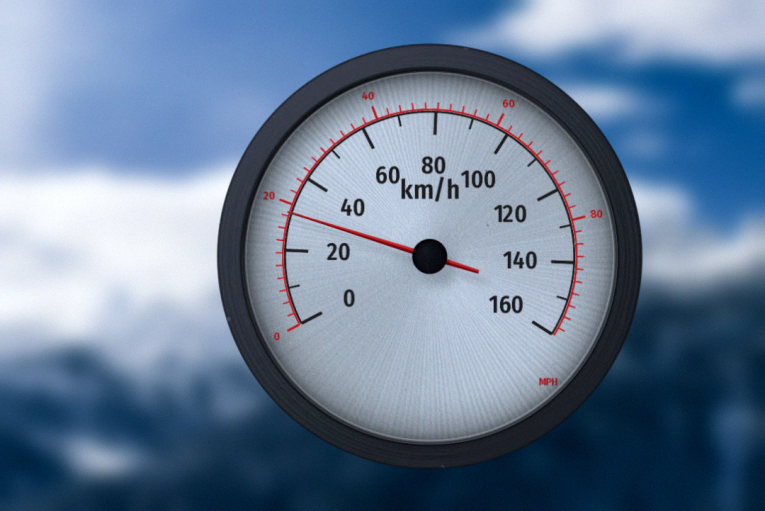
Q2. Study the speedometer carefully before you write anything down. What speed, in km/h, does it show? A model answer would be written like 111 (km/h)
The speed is 30 (km/h)
